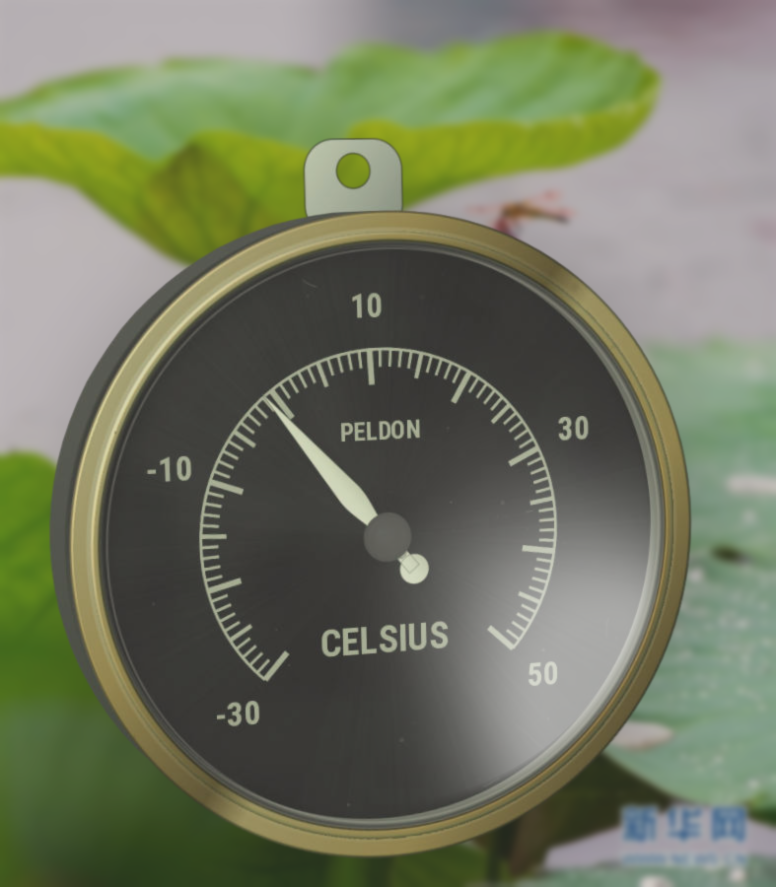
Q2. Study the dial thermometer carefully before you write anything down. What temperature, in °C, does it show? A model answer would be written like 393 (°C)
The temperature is -1 (°C)
